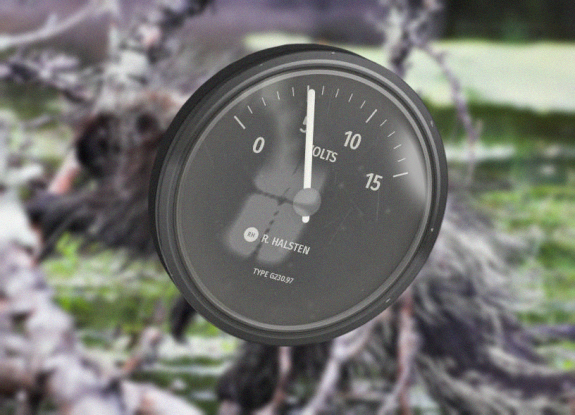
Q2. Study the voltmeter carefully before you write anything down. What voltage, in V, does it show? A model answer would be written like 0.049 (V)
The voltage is 5 (V)
